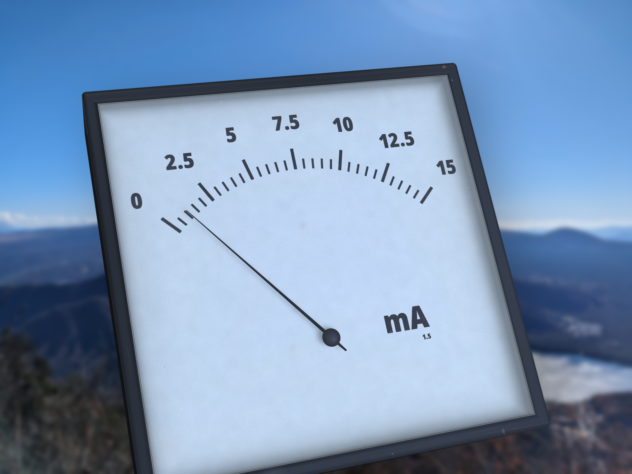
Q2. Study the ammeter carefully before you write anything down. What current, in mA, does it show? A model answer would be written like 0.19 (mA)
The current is 1 (mA)
